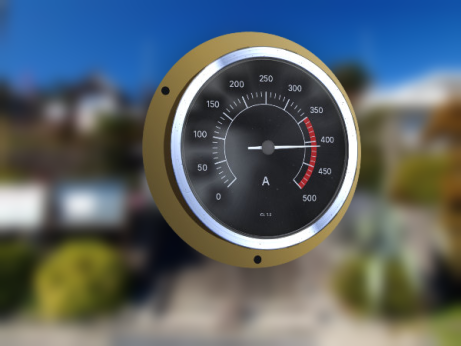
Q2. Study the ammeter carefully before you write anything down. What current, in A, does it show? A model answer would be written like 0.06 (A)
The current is 410 (A)
